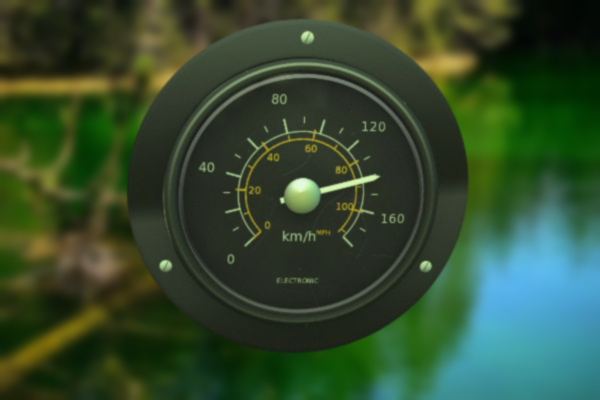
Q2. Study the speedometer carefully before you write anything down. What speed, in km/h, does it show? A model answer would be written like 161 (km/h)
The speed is 140 (km/h)
